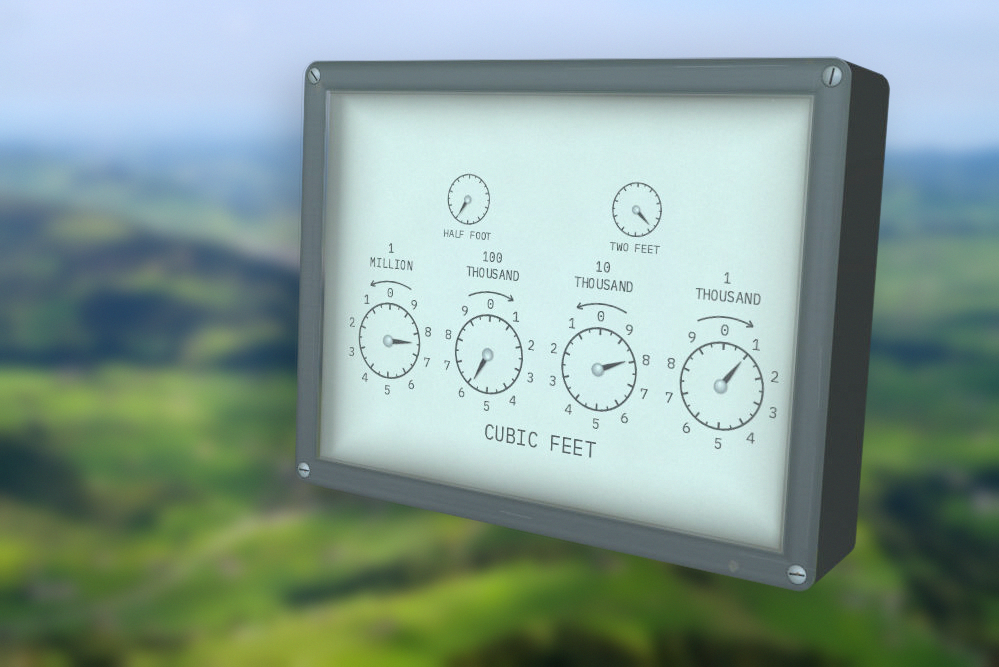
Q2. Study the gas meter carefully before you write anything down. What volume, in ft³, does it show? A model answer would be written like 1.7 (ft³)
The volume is 758100 (ft³)
